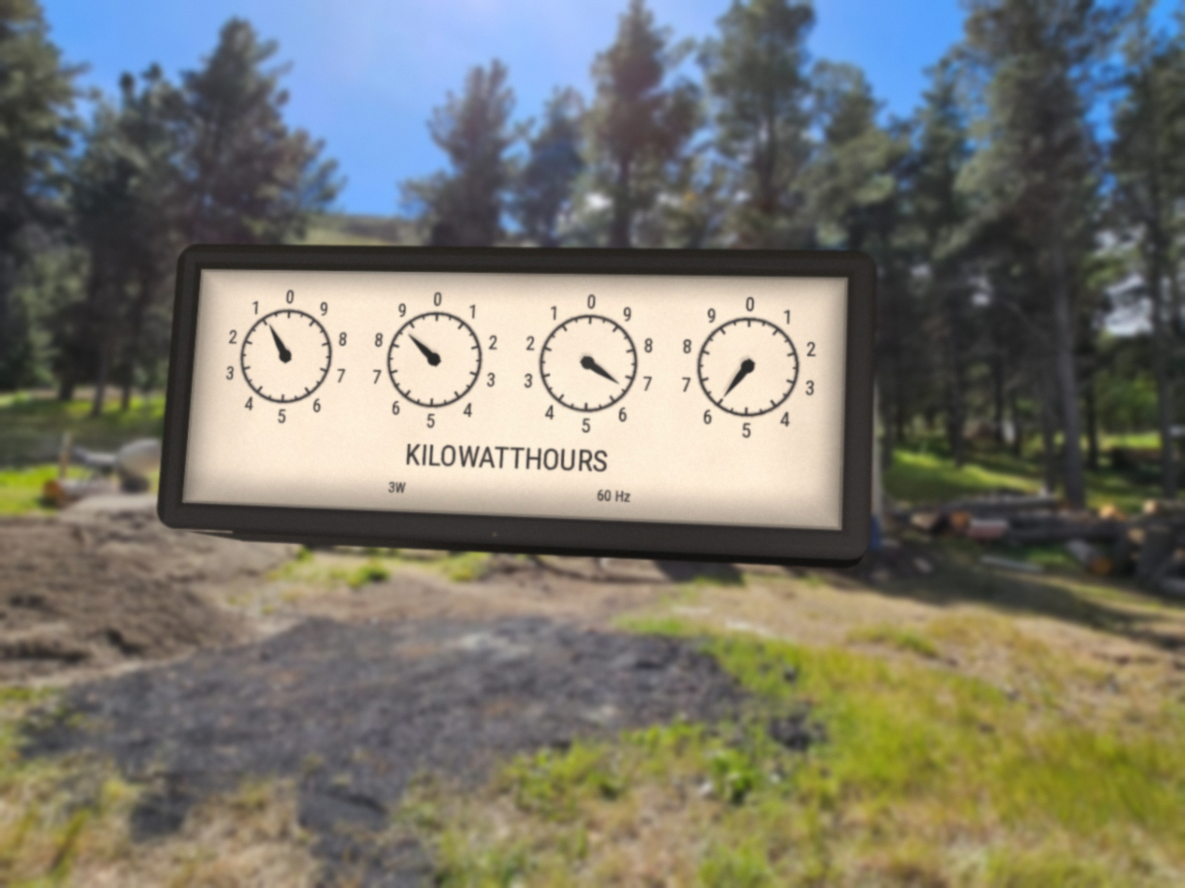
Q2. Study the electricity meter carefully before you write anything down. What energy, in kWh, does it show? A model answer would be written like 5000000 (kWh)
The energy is 866 (kWh)
